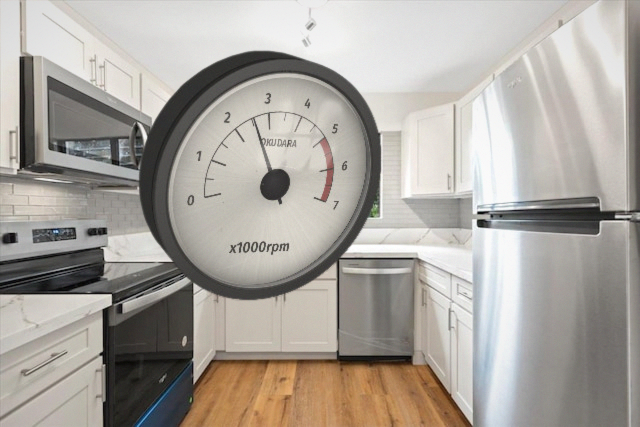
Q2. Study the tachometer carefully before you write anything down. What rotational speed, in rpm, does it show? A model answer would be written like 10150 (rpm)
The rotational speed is 2500 (rpm)
